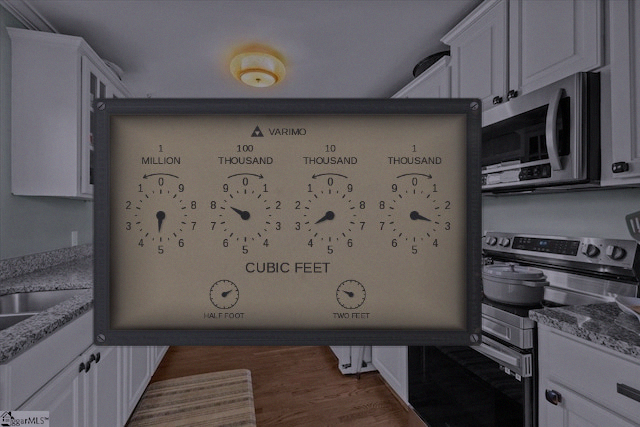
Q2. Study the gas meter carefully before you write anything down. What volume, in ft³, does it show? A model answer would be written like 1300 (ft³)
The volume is 483300 (ft³)
